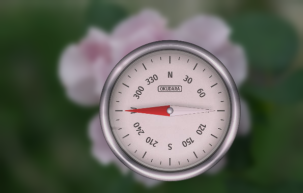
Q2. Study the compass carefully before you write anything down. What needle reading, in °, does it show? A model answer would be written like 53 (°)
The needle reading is 270 (°)
